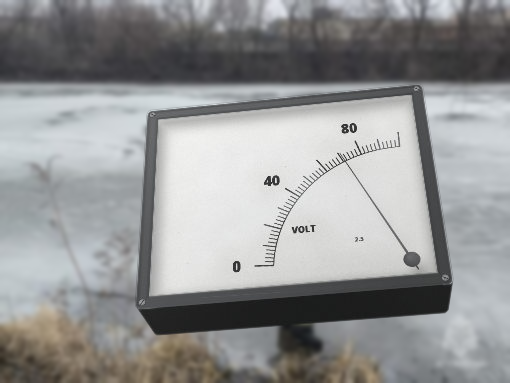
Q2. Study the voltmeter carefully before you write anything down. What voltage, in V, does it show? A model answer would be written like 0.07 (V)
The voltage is 70 (V)
